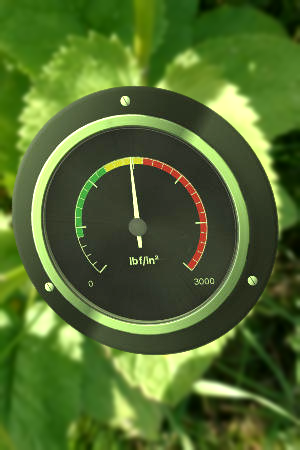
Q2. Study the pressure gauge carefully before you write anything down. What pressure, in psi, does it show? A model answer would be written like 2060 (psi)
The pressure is 1500 (psi)
